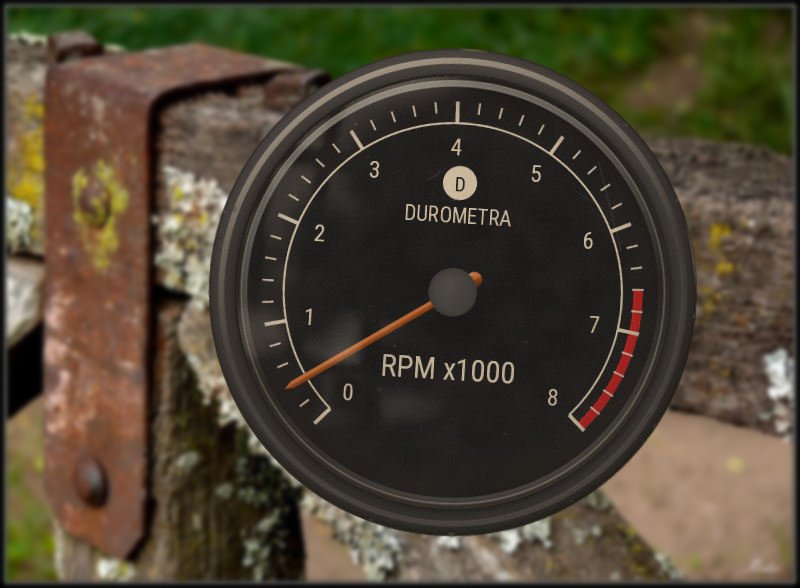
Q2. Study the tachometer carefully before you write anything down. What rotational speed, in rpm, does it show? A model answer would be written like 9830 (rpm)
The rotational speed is 400 (rpm)
